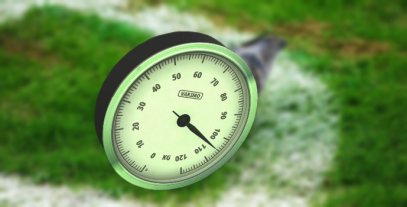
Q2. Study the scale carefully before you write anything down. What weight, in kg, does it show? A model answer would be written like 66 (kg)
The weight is 105 (kg)
